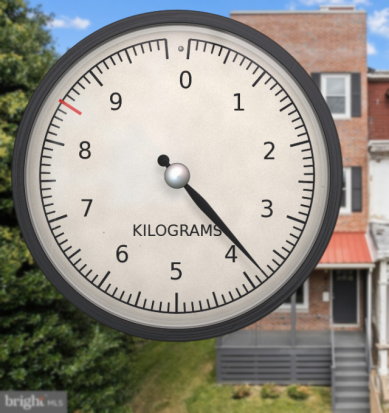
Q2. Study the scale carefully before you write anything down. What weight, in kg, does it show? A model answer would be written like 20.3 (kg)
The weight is 3.8 (kg)
